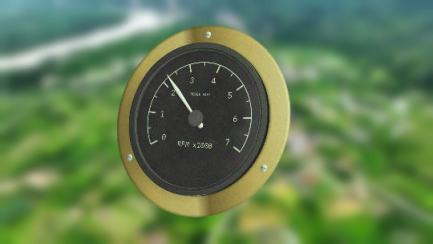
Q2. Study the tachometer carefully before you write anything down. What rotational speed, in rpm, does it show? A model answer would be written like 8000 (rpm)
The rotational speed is 2250 (rpm)
